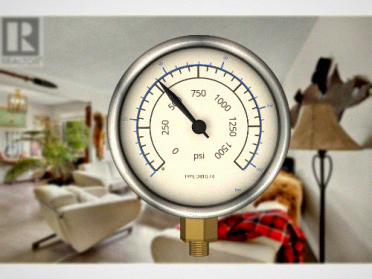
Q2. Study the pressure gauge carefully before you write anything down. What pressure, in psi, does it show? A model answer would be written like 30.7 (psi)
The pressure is 525 (psi)
